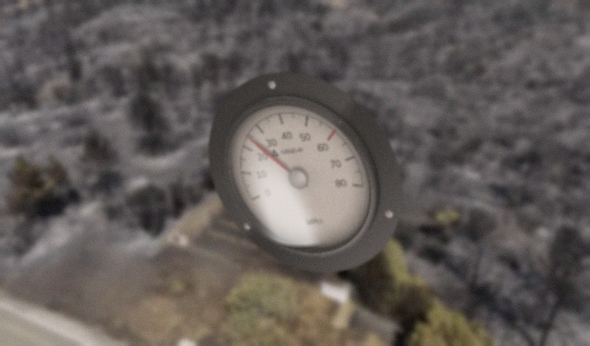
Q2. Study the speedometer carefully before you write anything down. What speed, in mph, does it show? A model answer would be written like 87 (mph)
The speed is 25 (mph)
